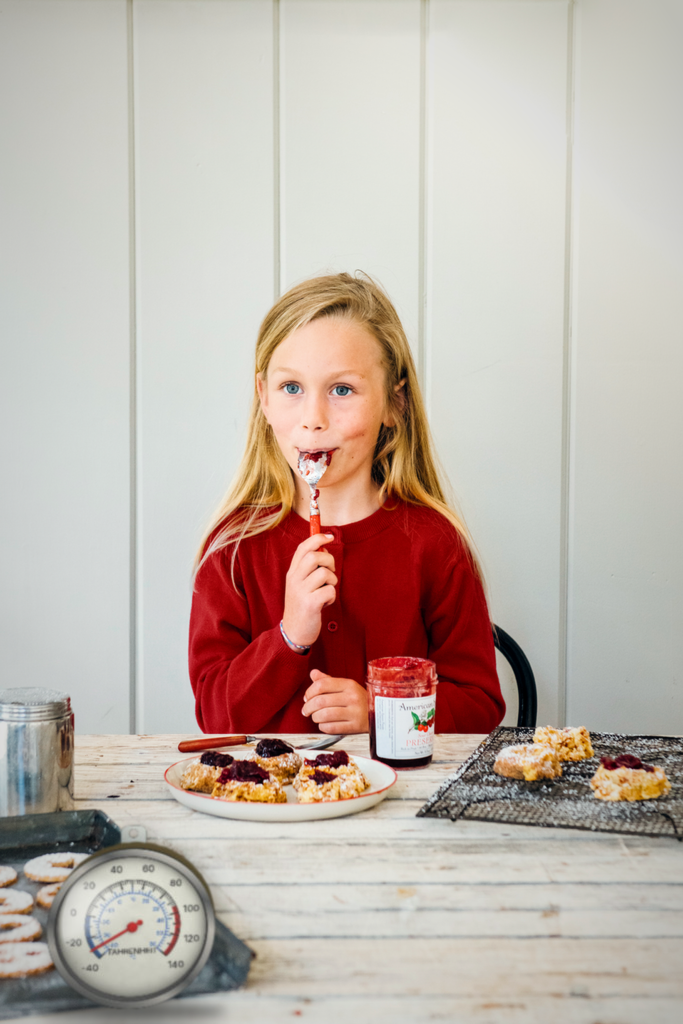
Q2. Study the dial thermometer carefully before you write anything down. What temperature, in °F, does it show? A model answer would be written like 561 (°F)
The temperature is -30 (°F)
